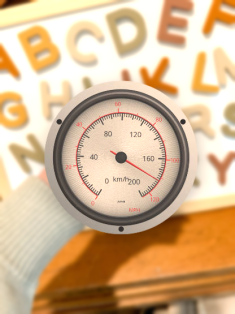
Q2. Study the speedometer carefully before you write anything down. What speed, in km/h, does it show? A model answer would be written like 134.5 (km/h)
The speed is 180 (km/h)
